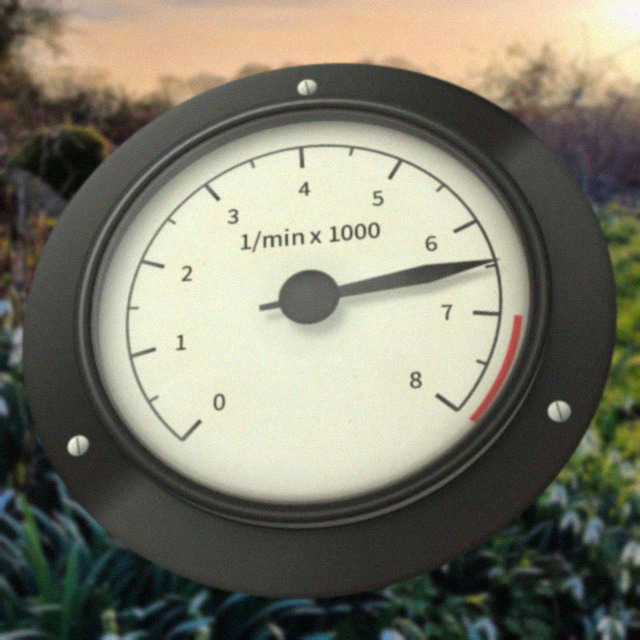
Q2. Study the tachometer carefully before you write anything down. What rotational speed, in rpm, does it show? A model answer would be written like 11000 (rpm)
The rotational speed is 6500 (rpm)
